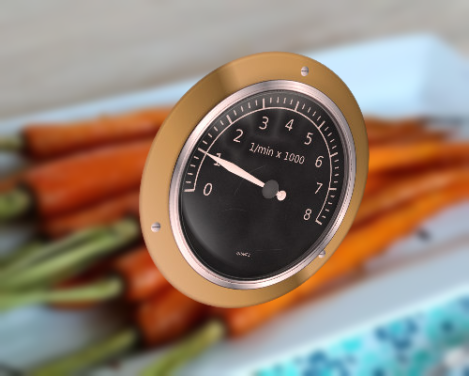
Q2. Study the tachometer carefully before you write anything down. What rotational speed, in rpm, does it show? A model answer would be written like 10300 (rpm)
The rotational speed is 1000 (rpm)
